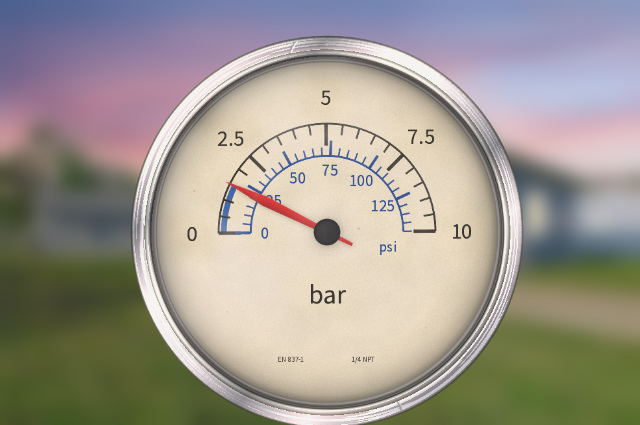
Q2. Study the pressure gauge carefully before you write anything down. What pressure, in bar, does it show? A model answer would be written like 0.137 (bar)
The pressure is 1.5 (bar)
